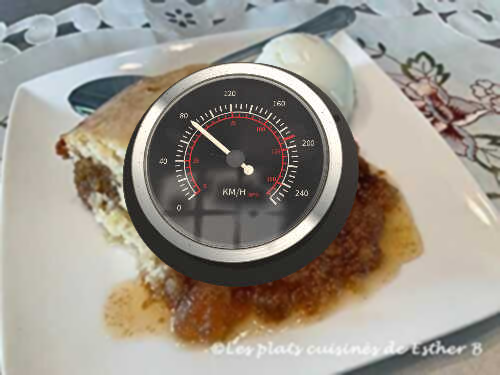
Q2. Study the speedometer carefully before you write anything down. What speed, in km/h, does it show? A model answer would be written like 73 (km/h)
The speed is 80 (km/h)
